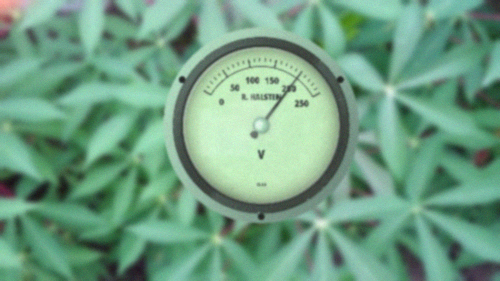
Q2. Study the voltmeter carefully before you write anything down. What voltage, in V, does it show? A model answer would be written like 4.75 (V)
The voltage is 200 (V)
